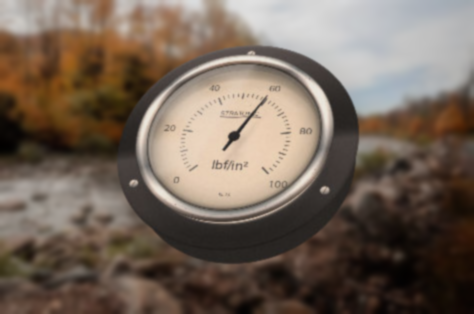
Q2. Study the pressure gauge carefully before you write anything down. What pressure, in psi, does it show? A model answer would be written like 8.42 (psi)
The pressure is 60 (psi)
